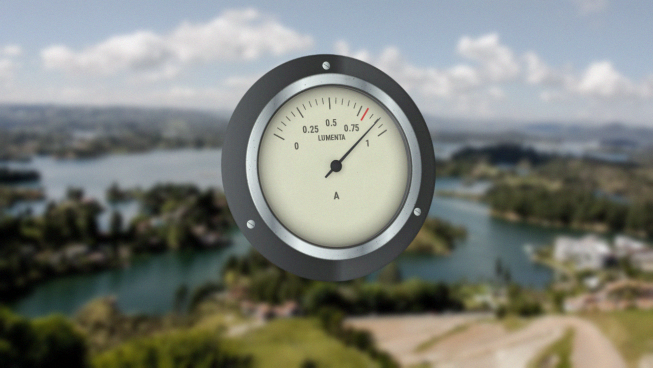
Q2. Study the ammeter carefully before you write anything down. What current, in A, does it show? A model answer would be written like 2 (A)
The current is 0.9 (A)
